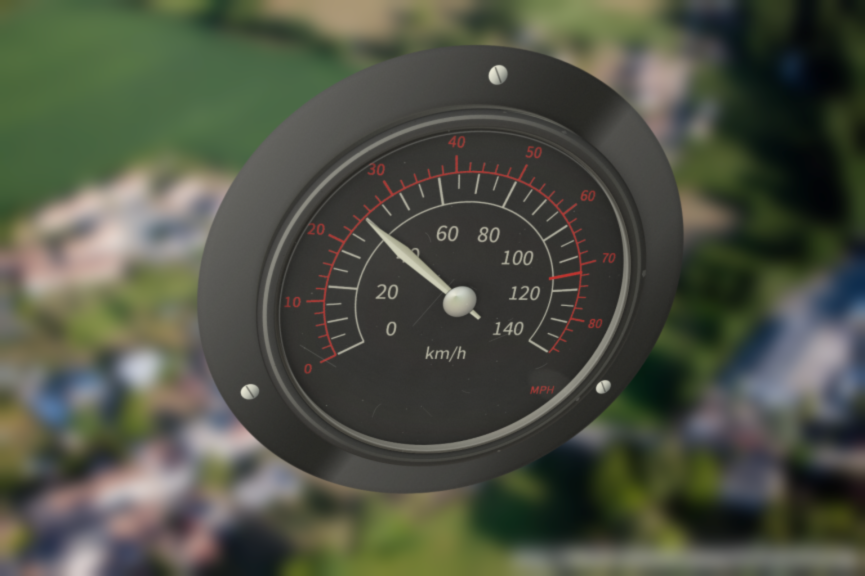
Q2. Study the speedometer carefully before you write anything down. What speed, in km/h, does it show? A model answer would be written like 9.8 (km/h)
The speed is 40 (km/h)
